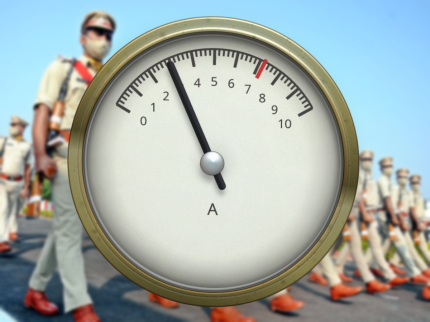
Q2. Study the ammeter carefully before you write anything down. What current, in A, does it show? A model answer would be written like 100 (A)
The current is 3 (A)
